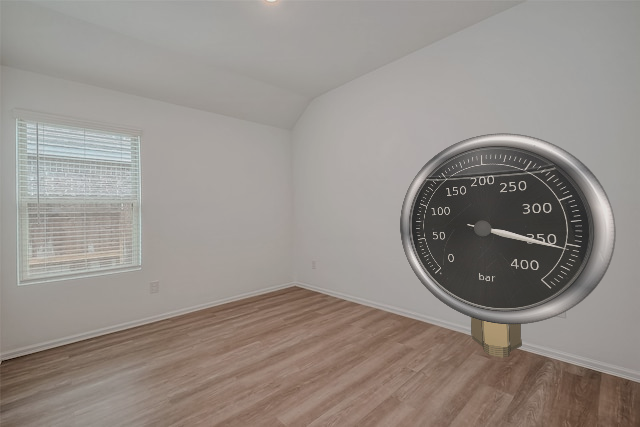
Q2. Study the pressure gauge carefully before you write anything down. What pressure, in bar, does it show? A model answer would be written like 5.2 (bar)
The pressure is 355 (bar)
